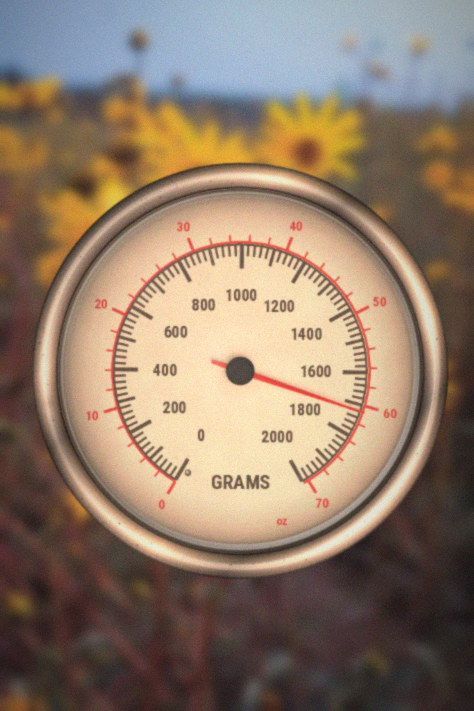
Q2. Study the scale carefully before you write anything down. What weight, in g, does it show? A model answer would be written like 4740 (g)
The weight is 1720 (g)
